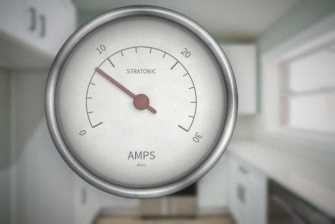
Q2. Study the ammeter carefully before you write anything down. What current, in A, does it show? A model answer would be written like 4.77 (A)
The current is 8 (A)
